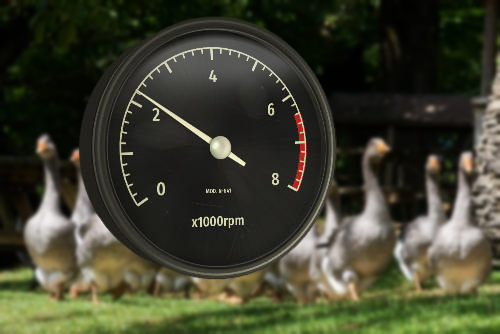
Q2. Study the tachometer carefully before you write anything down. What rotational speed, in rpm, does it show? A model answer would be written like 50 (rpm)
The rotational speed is 2200 (rpm)
